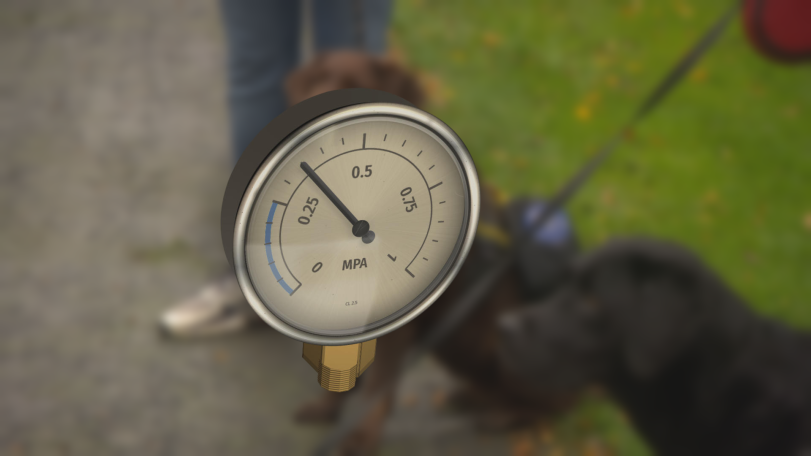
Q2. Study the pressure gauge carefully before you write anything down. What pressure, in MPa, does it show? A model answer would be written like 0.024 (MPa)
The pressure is 0.35 (MPa)
